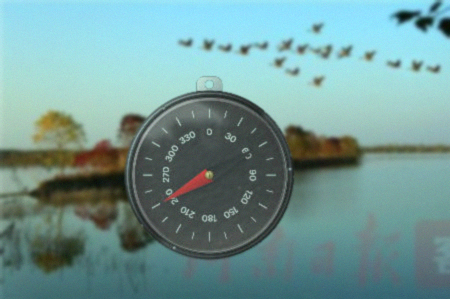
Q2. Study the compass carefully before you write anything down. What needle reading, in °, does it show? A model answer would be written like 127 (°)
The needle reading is 240 (°)
